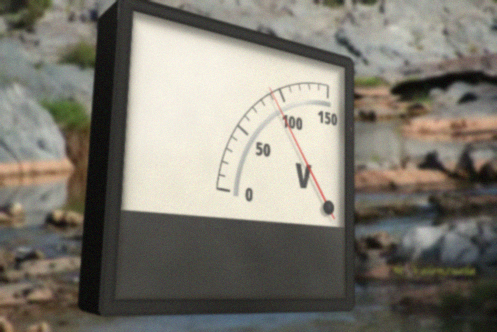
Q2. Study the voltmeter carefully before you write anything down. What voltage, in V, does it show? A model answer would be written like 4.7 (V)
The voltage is 90 (V)
